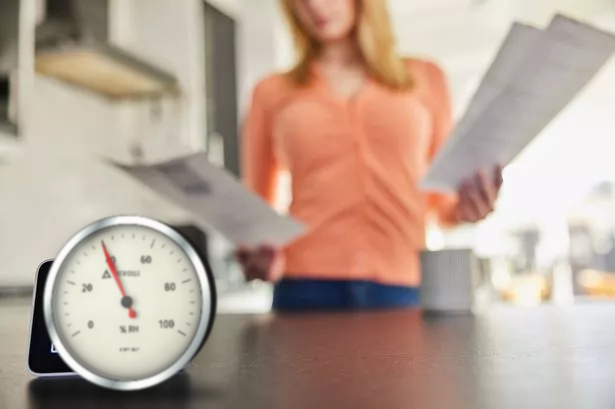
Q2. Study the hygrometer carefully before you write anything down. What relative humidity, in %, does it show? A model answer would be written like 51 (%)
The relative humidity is 40 (%)
